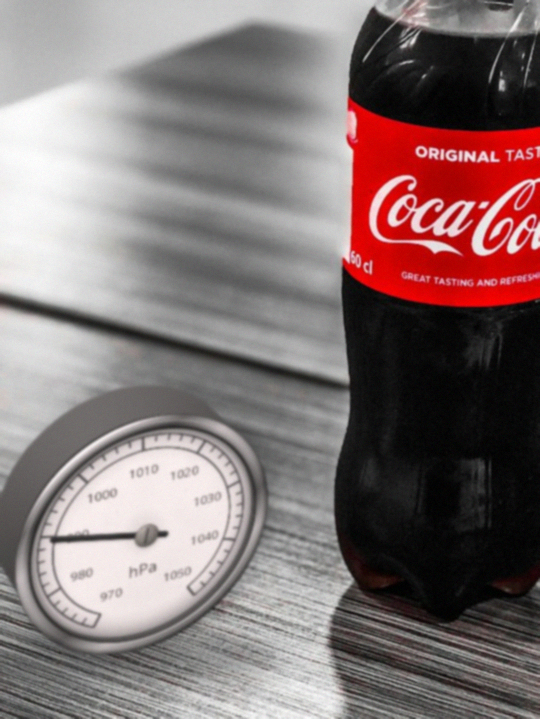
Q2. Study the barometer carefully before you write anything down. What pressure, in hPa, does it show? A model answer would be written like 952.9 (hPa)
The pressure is 990 (hPa)
